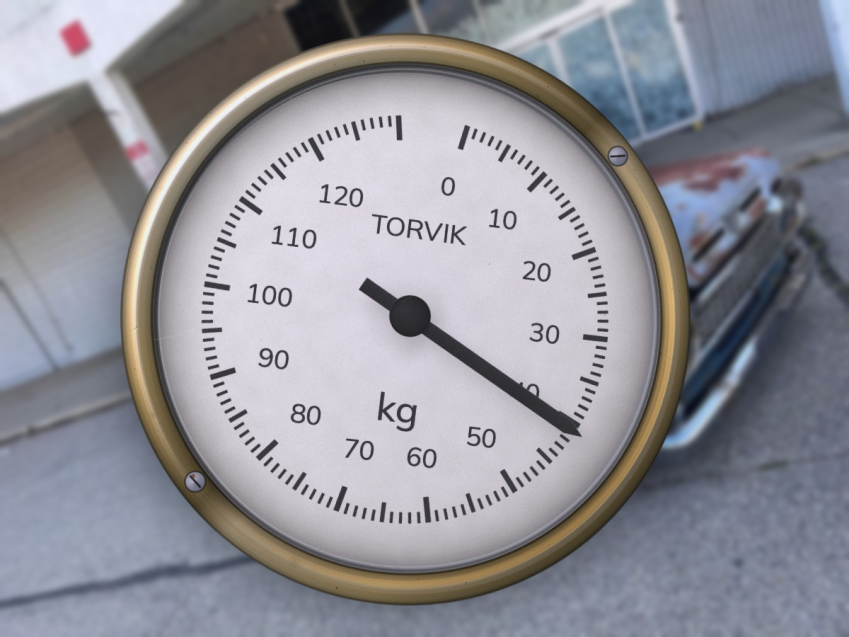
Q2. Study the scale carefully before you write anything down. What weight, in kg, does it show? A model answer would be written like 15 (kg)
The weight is 41 (kg)
